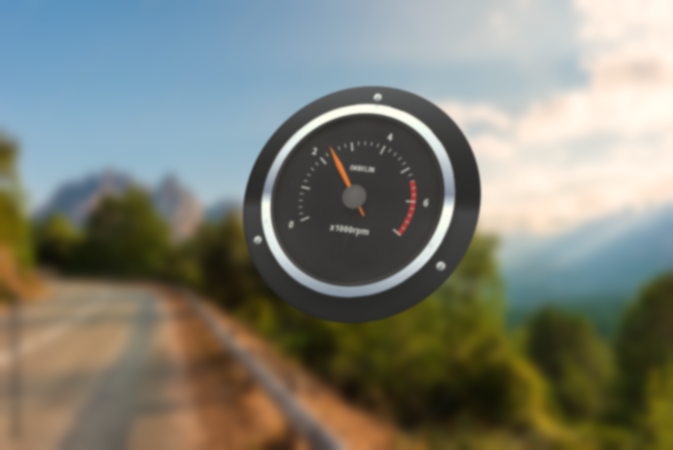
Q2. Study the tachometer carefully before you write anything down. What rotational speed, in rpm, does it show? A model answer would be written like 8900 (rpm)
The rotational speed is 2400 (rpm)
